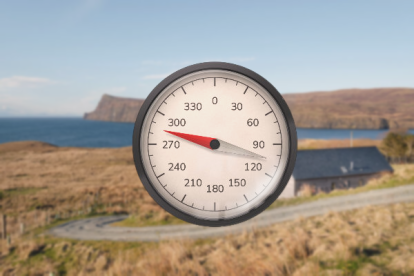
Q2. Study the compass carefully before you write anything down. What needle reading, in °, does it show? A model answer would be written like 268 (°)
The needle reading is 285 (°)
